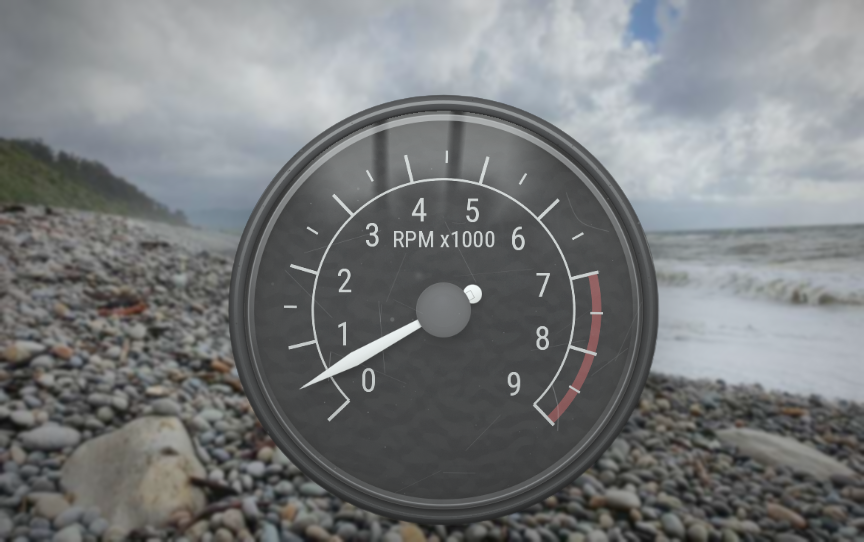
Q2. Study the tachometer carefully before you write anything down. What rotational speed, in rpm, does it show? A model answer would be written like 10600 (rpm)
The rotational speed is 500 (rpm)
